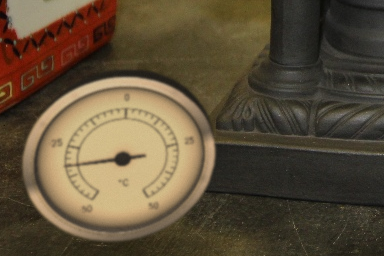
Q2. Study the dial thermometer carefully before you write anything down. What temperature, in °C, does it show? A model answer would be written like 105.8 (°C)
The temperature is -32.5 (°C)
